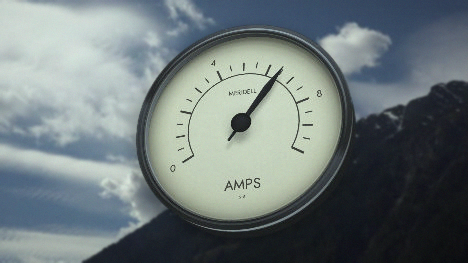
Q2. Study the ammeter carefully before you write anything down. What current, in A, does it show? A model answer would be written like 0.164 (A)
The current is 6.5 (A)
